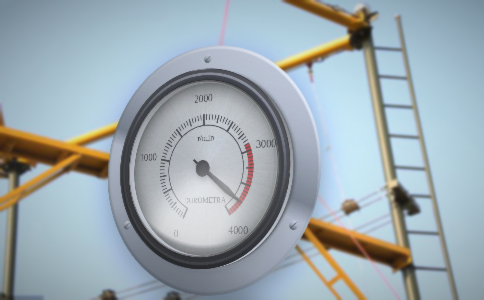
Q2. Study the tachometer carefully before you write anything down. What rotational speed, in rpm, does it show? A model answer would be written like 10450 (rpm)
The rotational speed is 3750 (rpm)
